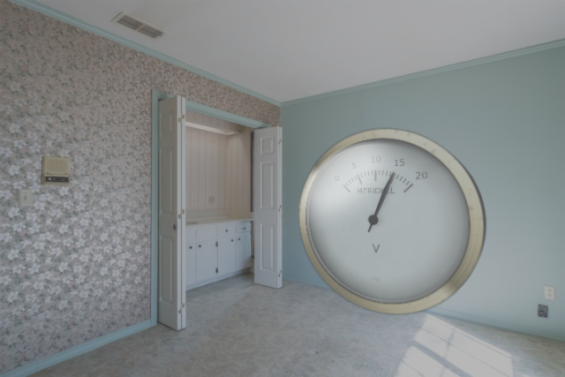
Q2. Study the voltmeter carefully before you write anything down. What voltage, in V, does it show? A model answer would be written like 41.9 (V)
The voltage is 15 (V)
